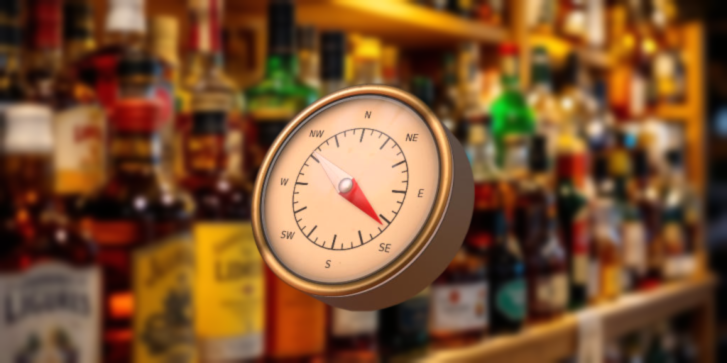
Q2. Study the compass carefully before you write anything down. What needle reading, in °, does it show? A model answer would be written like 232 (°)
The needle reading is 125 (°)
